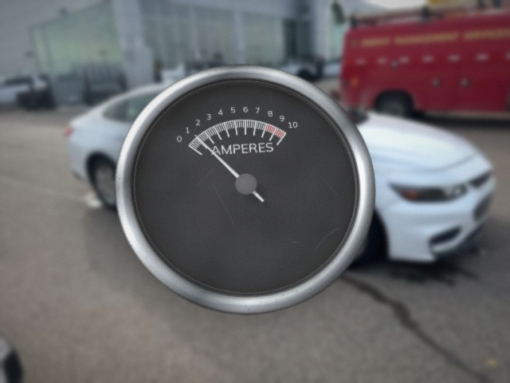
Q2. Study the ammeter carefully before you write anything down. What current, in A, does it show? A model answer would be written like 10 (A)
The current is 1 (A)
